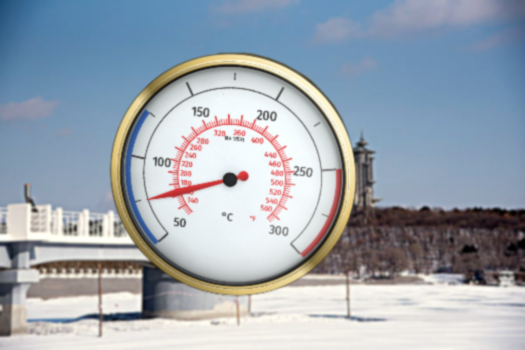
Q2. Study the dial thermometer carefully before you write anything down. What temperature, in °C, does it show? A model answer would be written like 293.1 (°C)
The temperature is 75 (°C)
